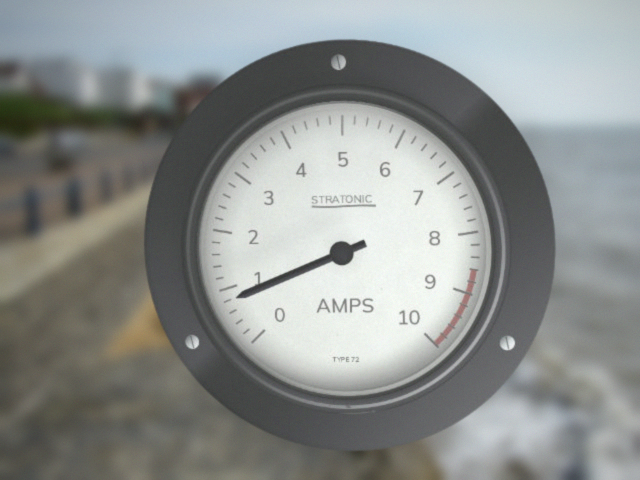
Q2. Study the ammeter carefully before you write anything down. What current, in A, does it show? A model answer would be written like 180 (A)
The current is 0.8 (A)
